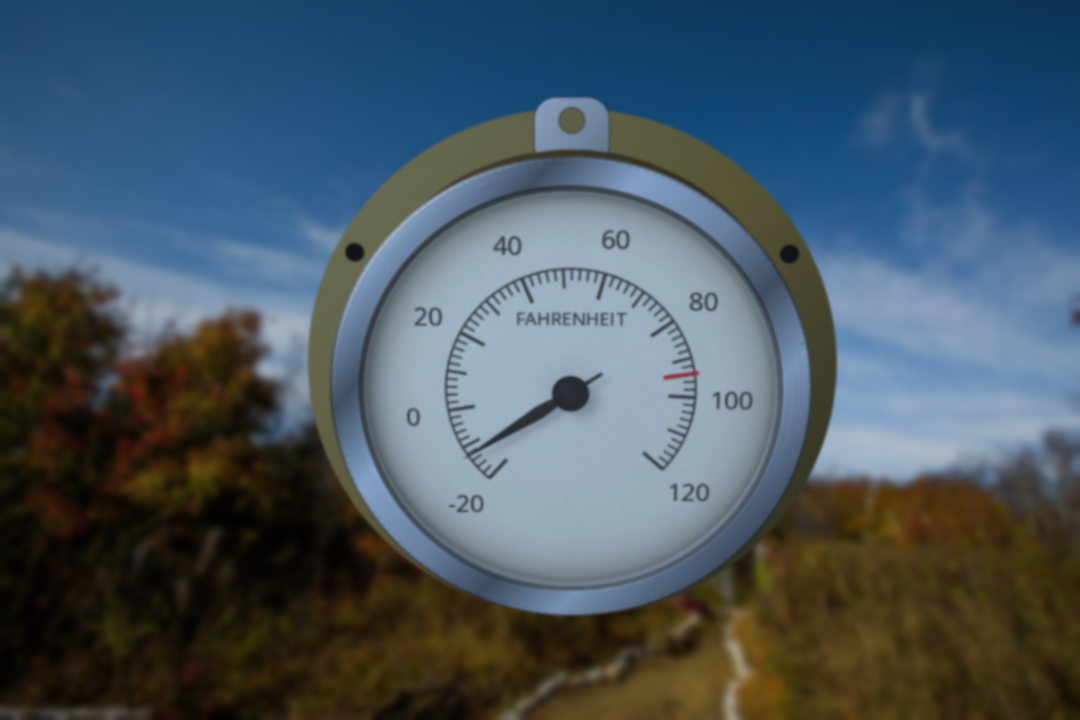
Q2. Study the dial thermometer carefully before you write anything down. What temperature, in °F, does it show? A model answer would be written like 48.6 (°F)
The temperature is -12 (°F)
